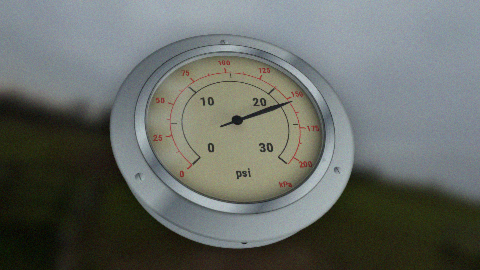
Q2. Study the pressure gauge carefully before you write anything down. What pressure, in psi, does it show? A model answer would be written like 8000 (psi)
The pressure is 22.5 (psi)
